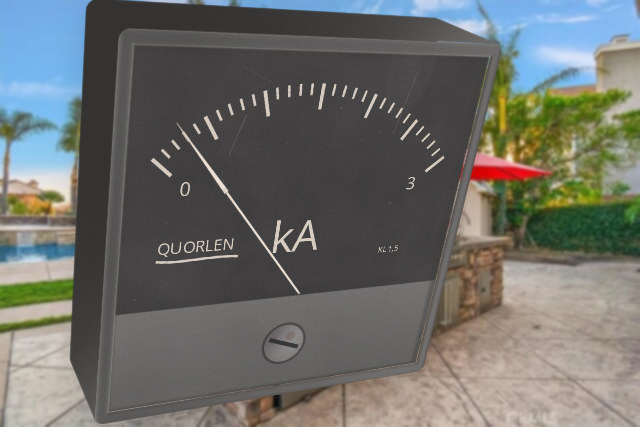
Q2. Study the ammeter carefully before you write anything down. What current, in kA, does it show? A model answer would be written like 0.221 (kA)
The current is 0.3 (kA)
